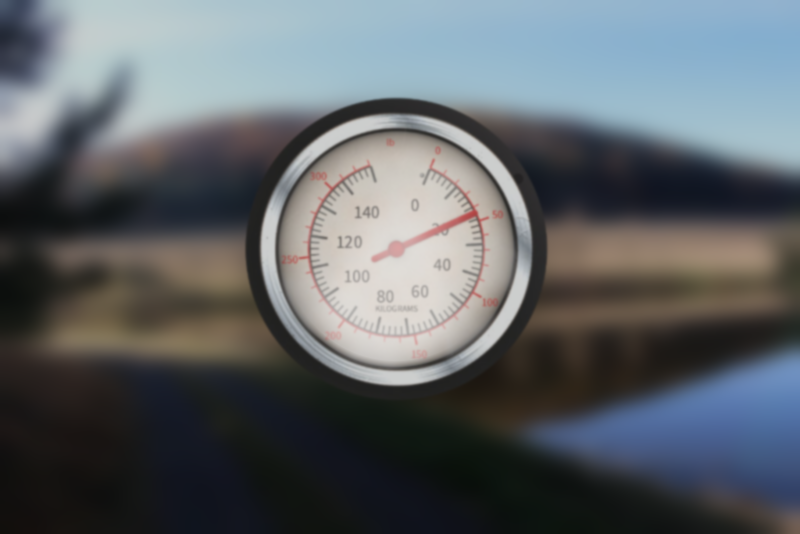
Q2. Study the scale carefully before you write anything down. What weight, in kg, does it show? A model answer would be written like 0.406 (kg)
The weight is 20 (kg)
